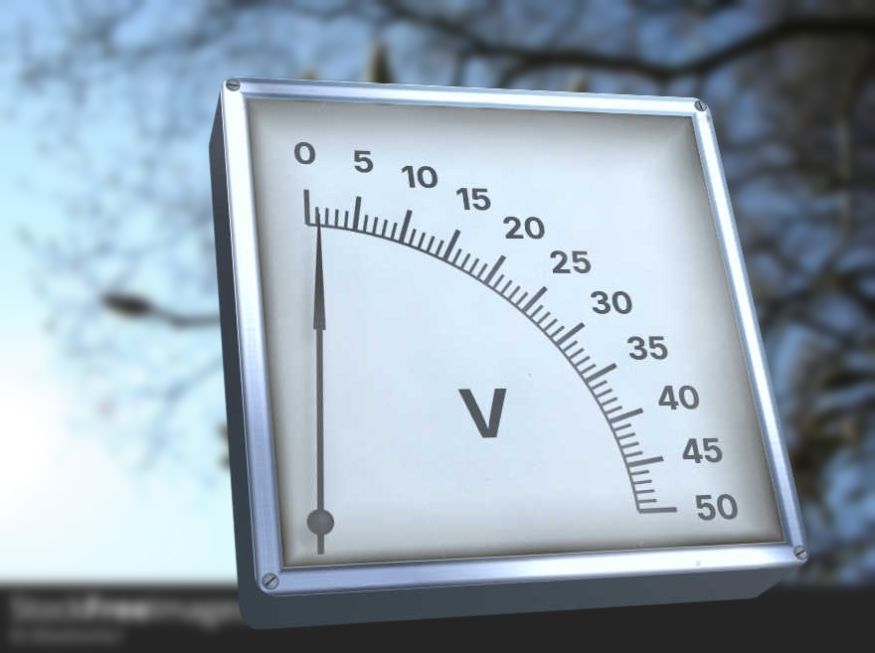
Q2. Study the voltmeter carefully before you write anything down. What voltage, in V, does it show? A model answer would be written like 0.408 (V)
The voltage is 1 (V)
